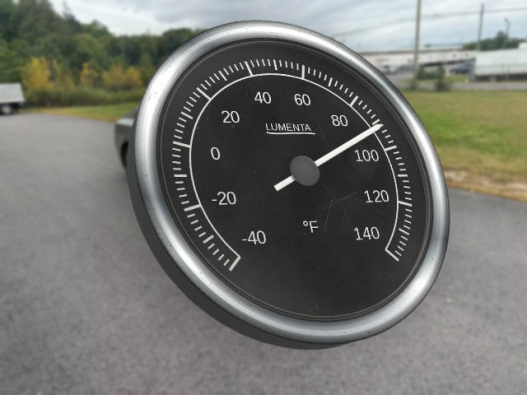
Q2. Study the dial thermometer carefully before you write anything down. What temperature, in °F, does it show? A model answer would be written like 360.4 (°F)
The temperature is 92 (°F)
